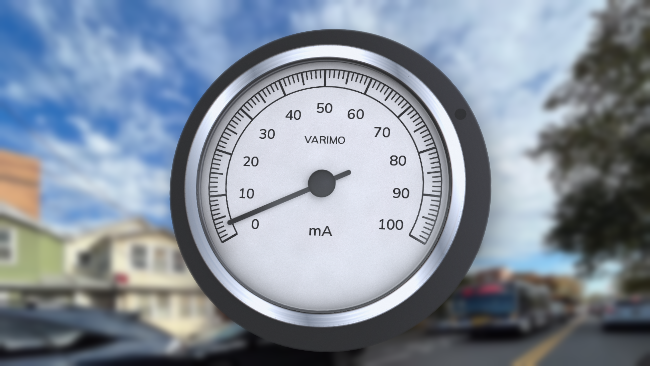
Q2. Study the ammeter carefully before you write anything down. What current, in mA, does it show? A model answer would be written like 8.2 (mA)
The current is 3 (mA)
